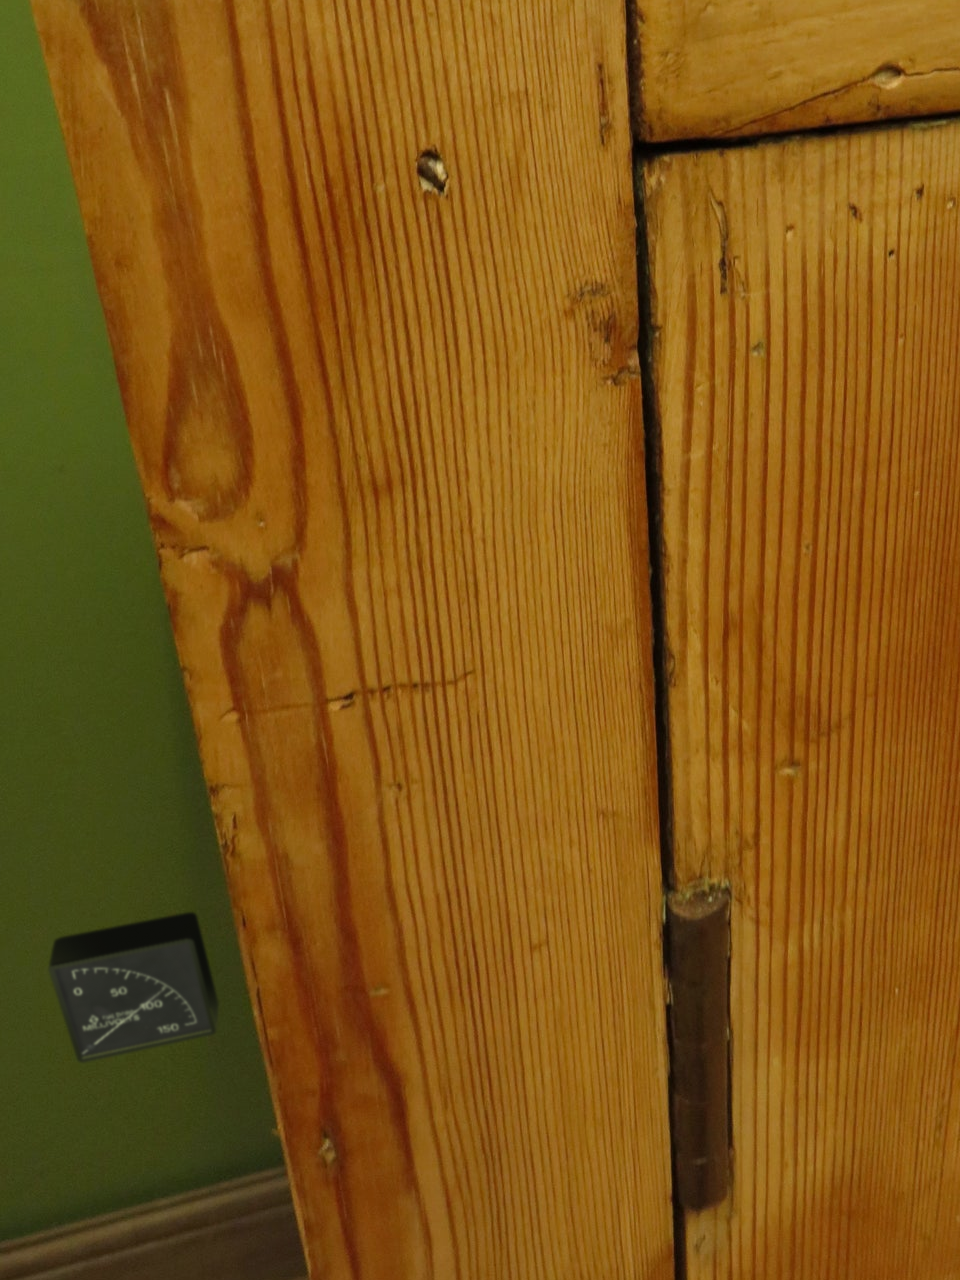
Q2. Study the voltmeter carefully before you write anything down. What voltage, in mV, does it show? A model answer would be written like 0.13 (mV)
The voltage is 90 (mV)
